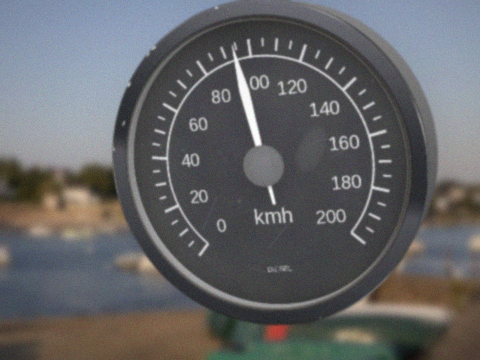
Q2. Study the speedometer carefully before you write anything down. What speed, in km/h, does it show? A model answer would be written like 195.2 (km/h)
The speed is 95 (km/h)
